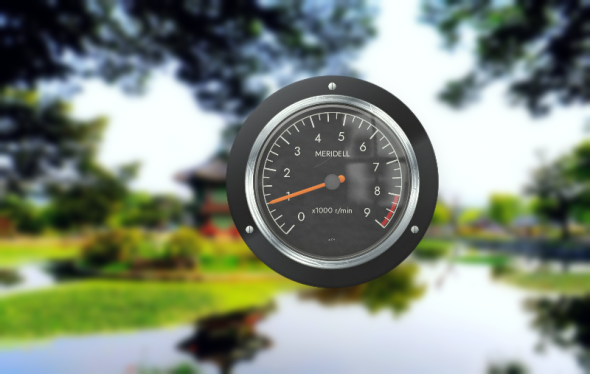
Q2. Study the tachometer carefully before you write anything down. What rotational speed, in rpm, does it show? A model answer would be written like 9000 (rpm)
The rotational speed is 1000 (rpm)
